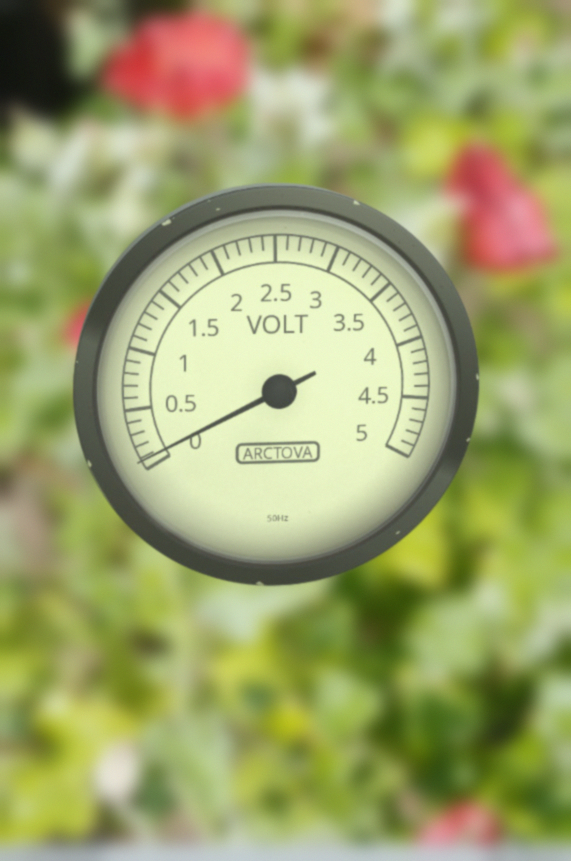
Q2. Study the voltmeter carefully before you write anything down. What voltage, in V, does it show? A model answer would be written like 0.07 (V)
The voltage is 0.1 (V)
